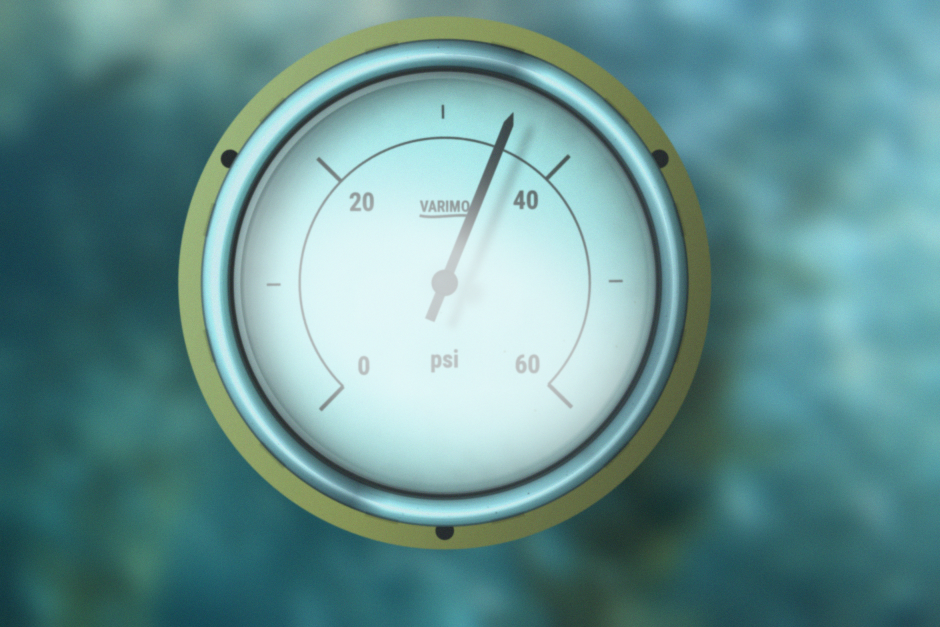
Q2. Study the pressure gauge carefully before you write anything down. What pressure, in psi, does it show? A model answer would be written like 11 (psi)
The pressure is 35 (psi)
